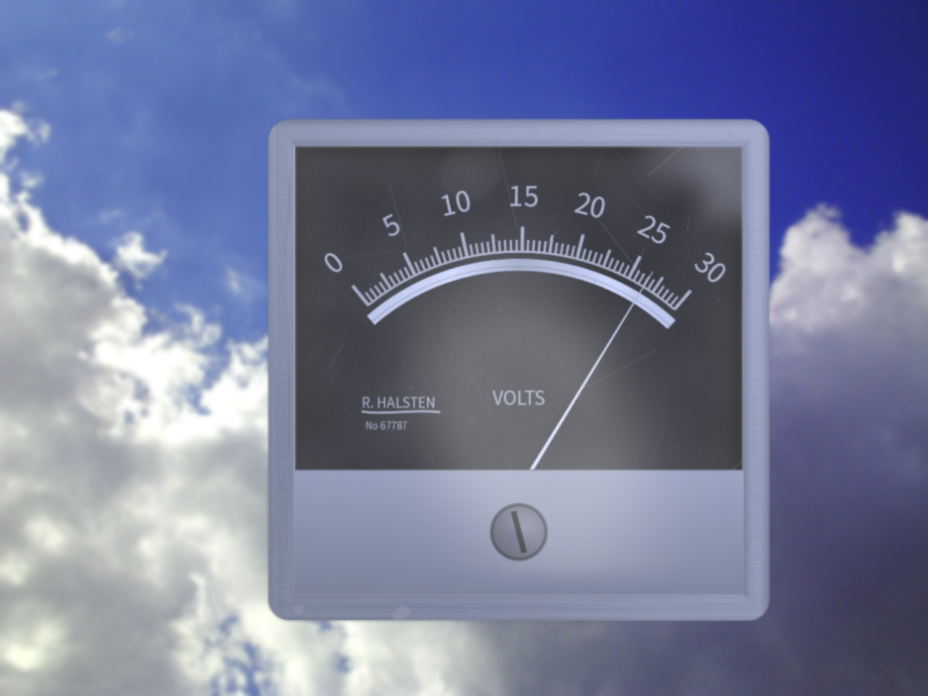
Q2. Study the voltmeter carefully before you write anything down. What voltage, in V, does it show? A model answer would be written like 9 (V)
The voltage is 26.5 (V)
